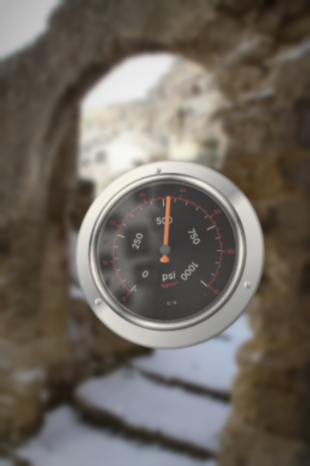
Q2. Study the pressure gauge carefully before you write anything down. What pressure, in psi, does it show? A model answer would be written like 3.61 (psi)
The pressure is 525 (psi)
